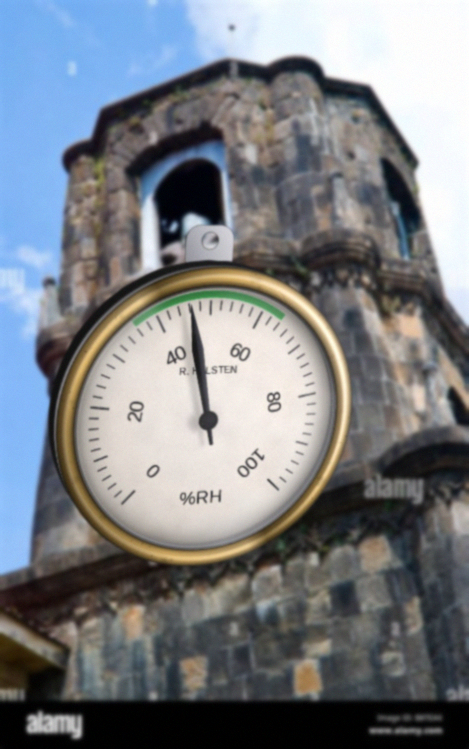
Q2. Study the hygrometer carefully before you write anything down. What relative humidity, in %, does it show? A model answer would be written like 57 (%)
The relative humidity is 46 (%)
